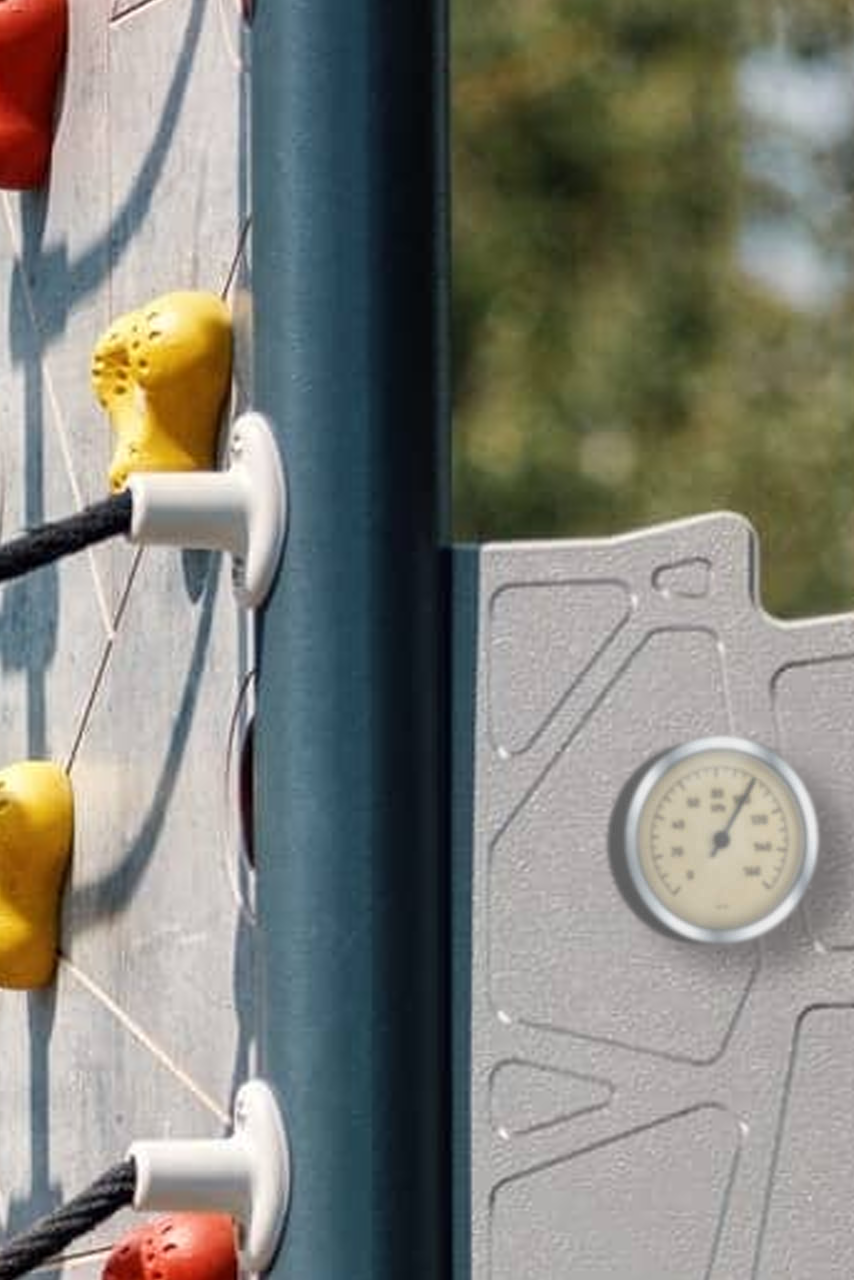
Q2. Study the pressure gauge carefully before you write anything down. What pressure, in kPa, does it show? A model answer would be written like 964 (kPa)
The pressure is 100 (kPa)
